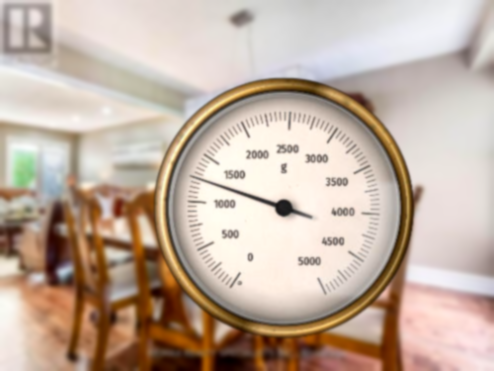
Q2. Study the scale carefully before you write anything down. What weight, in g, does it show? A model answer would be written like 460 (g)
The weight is 1250 (g)
